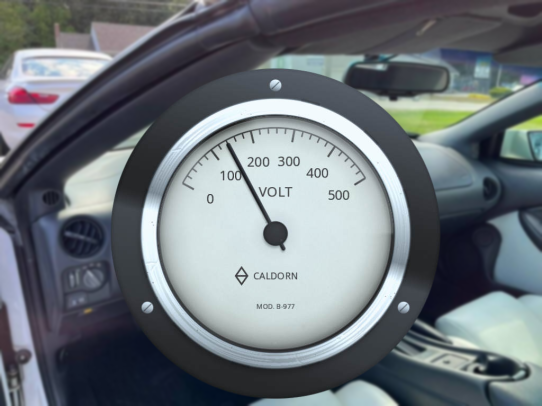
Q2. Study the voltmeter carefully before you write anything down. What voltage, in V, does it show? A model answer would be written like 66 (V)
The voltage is 140 (V)
